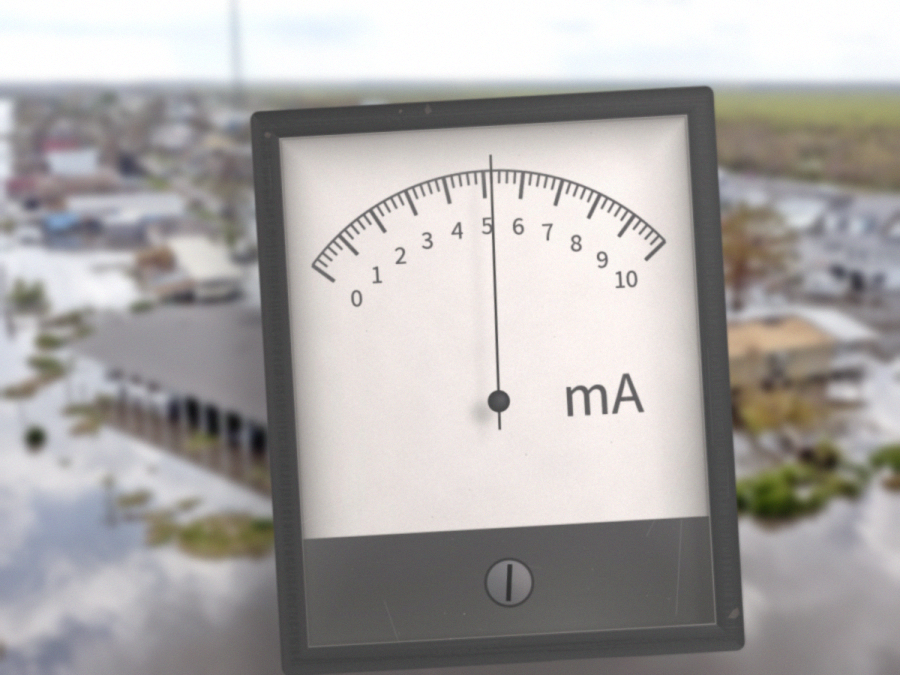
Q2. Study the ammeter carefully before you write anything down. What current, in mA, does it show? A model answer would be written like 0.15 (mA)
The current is 5.2 (mA)
